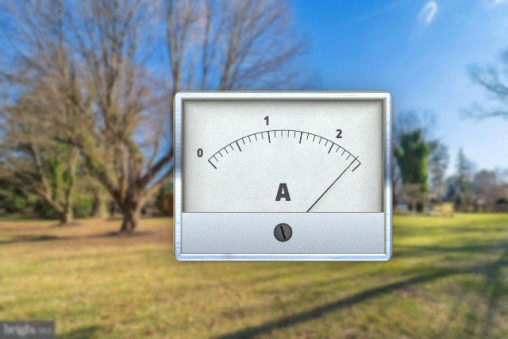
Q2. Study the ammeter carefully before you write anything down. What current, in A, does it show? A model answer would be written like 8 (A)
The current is 2.4 (A)
